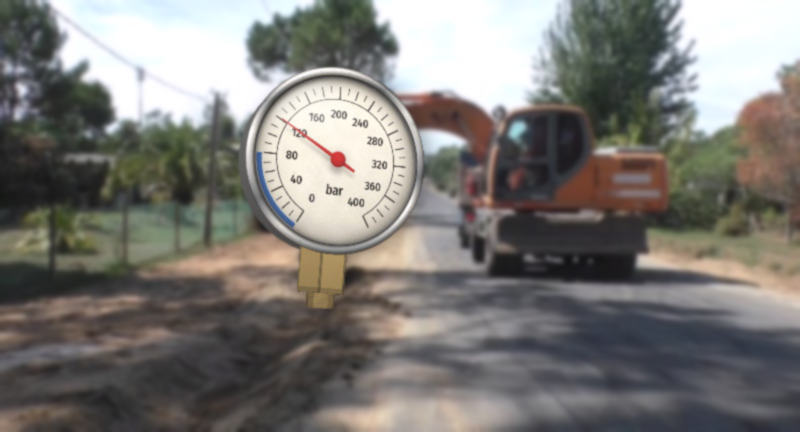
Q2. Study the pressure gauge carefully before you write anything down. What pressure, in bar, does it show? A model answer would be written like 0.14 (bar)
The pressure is 120 (bar)
